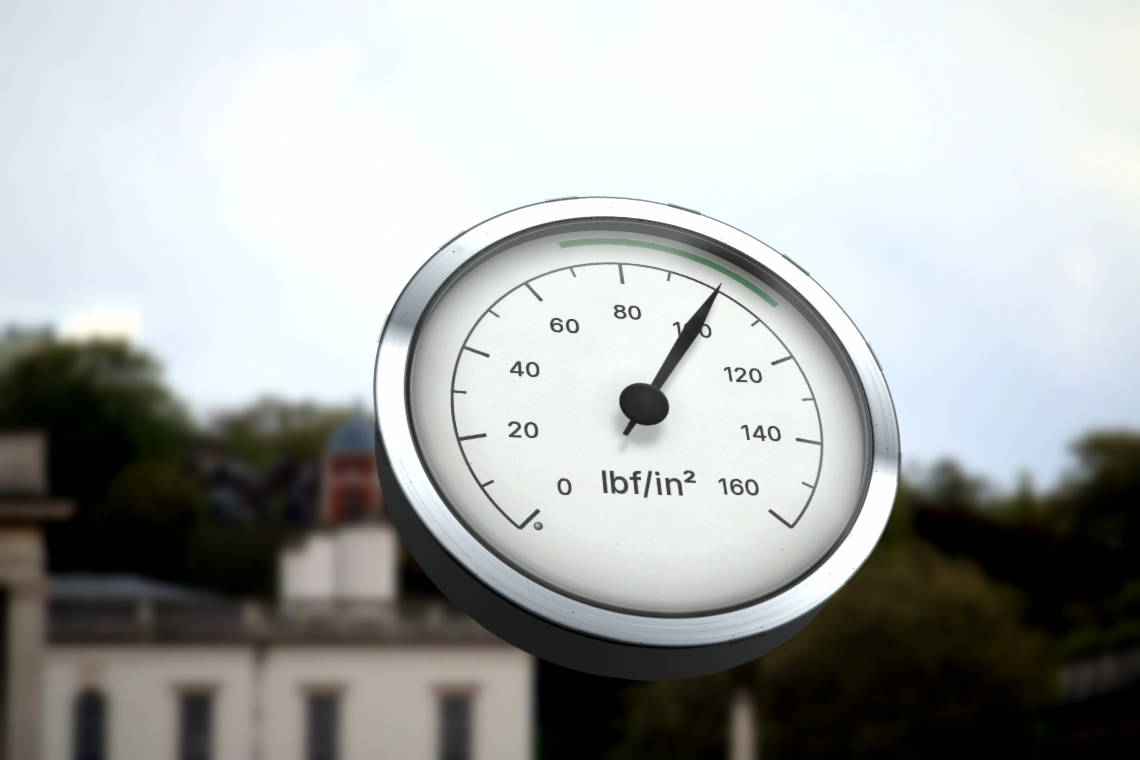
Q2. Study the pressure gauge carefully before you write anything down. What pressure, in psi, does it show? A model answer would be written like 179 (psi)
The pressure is 100 (psi)
